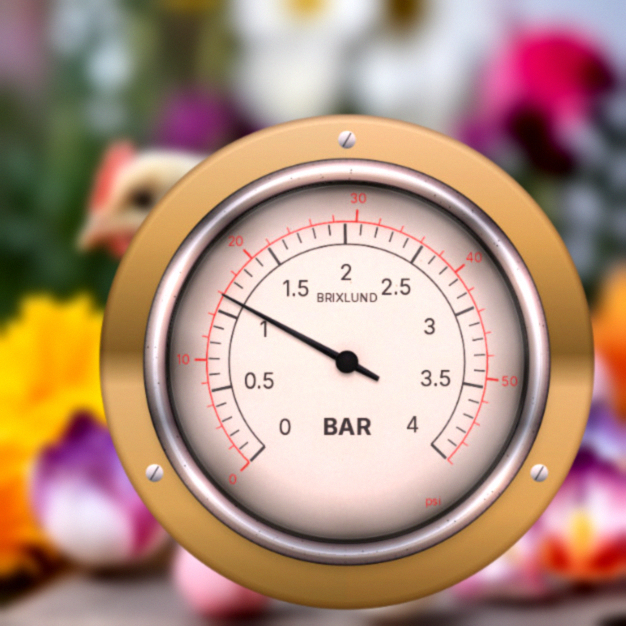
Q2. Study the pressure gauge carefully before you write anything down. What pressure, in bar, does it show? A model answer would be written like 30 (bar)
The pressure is 1.1 (bar)
